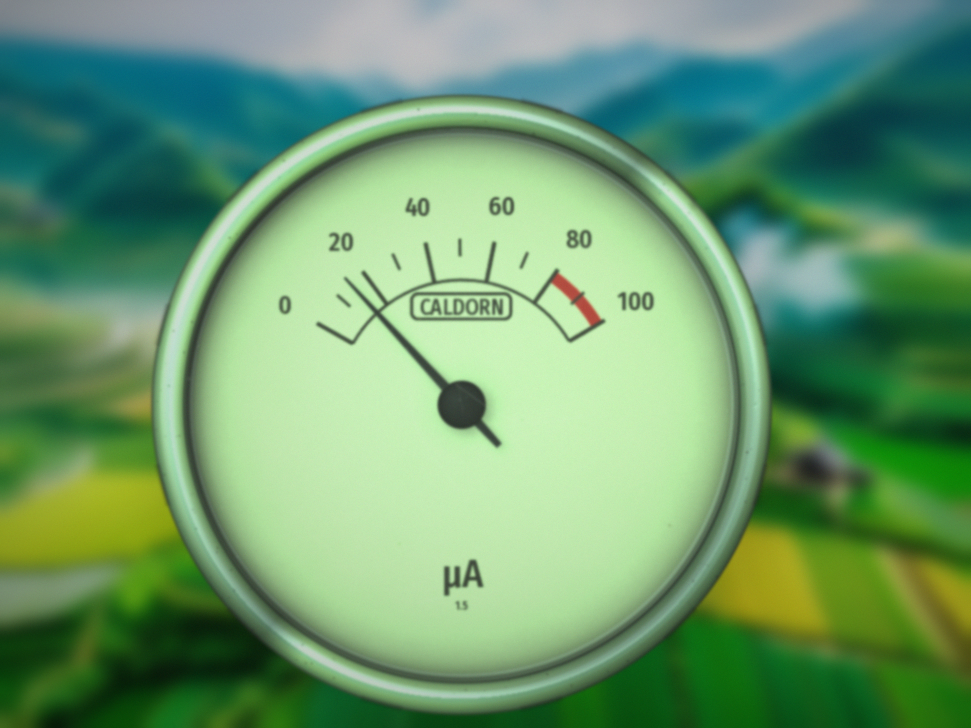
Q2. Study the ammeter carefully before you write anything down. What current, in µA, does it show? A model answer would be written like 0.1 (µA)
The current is 15 (µA)
